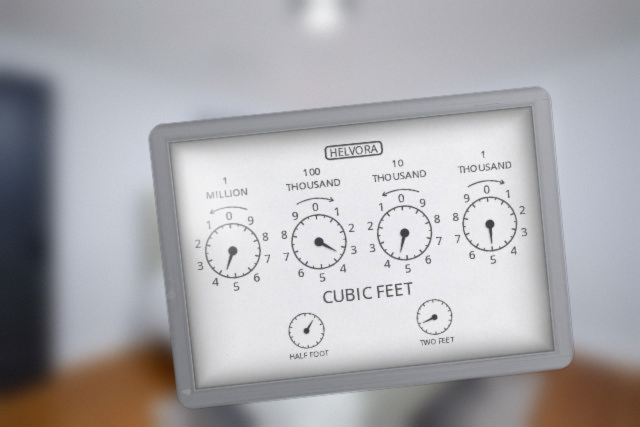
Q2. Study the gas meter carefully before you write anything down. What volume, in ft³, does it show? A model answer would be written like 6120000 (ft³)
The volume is 434500 (ft³)
